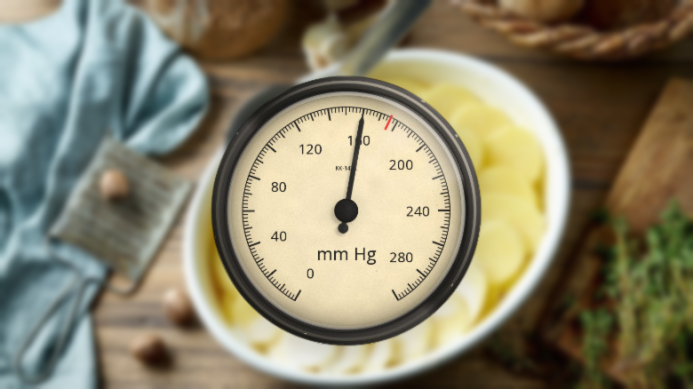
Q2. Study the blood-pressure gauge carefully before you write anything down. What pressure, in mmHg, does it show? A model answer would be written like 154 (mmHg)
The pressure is 160 (mmHg)
